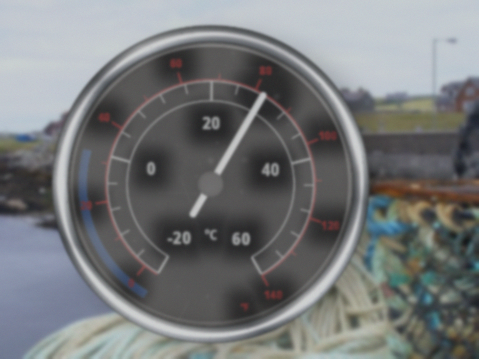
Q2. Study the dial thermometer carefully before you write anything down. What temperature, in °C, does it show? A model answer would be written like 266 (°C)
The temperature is 28 (°C)
